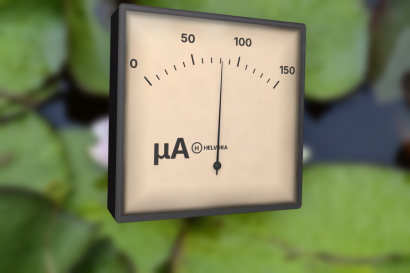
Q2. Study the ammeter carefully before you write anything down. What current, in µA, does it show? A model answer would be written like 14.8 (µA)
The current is 80 (µA)
